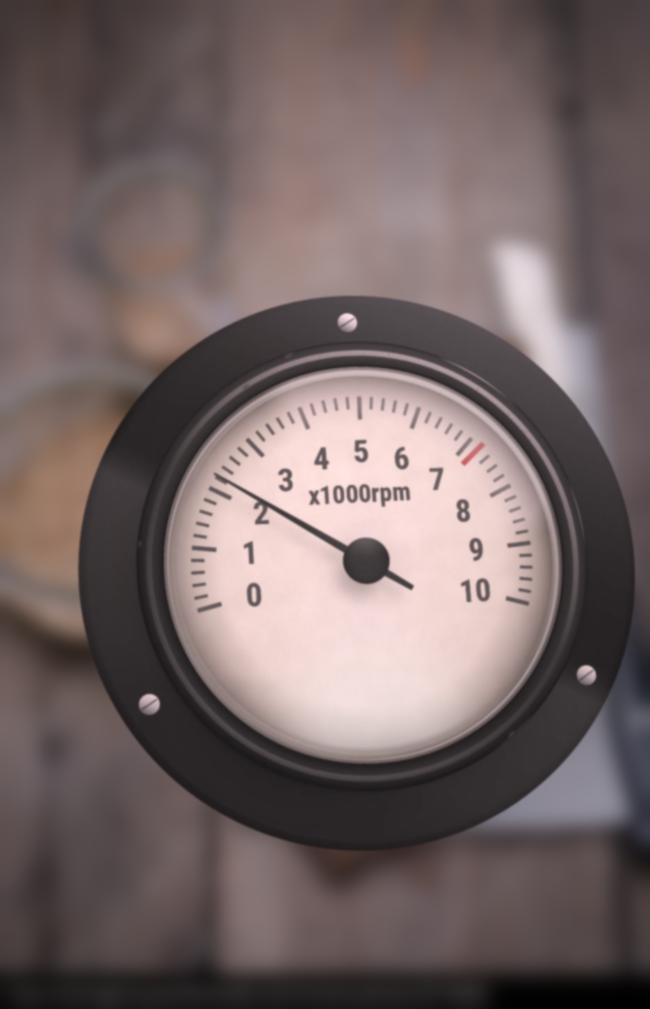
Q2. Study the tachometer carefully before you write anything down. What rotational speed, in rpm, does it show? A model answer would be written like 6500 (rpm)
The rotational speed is 2200 (rpm)
